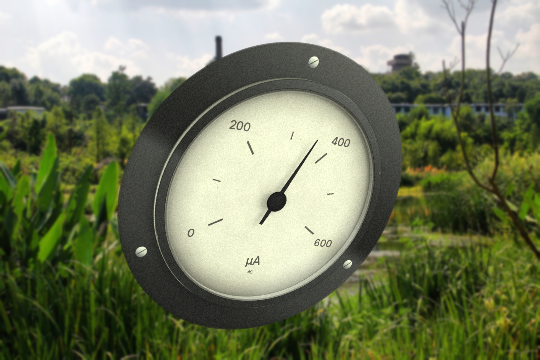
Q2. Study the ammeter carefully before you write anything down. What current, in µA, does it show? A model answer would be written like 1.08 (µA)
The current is 350 (µA)
